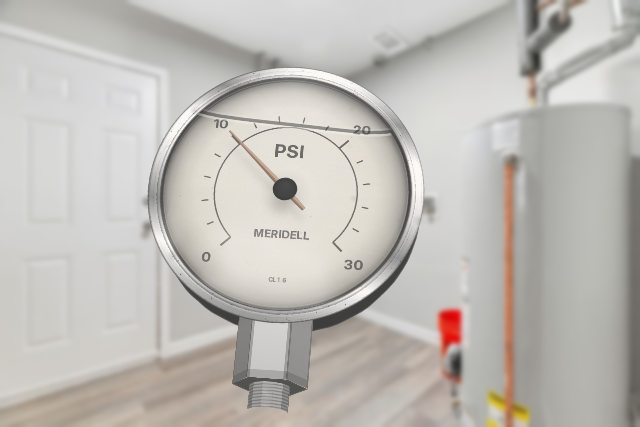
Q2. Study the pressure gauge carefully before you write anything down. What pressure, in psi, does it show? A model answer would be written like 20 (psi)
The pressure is 10 (psi)
